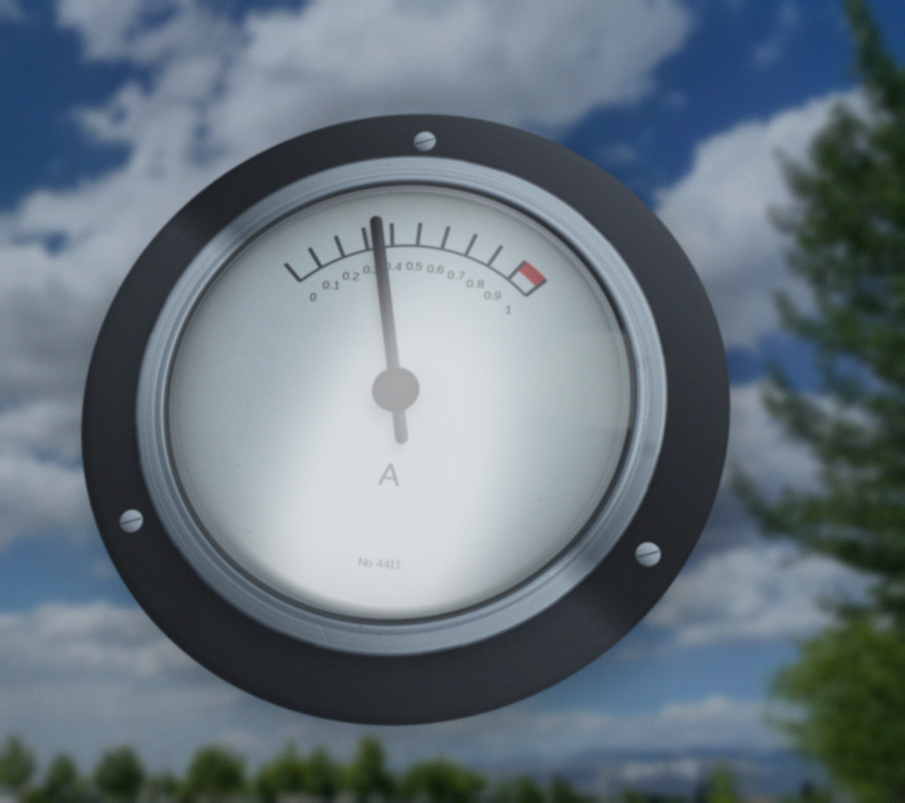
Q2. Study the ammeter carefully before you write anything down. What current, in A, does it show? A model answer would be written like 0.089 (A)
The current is 0.35 (A)
